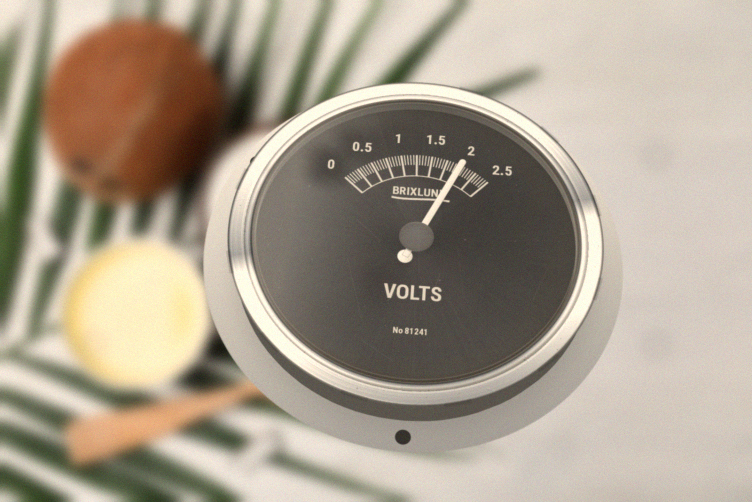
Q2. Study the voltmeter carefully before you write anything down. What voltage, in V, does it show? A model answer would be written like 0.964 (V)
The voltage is 2 (V)
